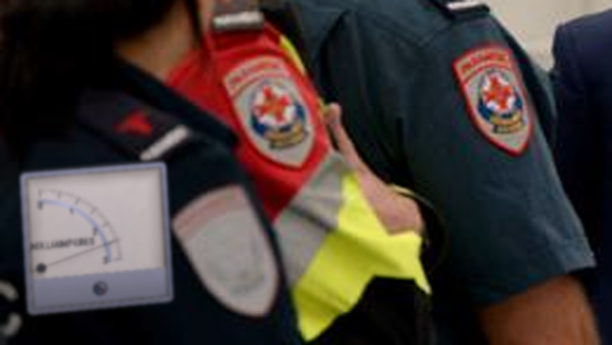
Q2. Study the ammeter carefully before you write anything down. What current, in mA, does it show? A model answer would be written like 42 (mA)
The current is 2.5 (mA)
